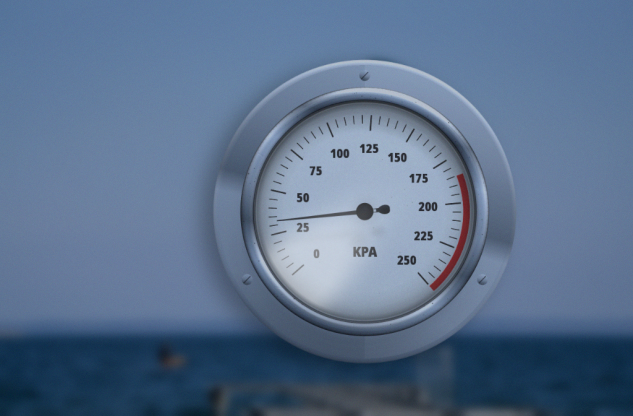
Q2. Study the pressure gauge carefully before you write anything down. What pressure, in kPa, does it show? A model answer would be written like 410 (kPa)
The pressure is 32.5 (kPa)
